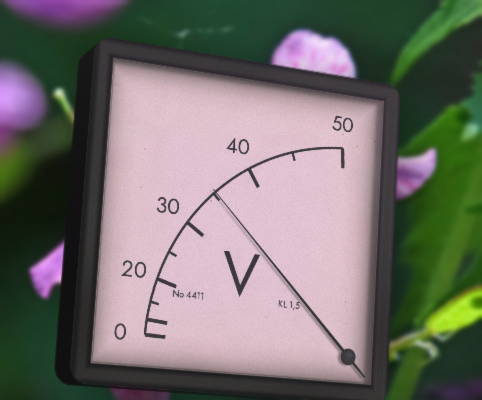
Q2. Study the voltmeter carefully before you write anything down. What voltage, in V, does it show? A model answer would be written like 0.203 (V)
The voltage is 35 (V)
